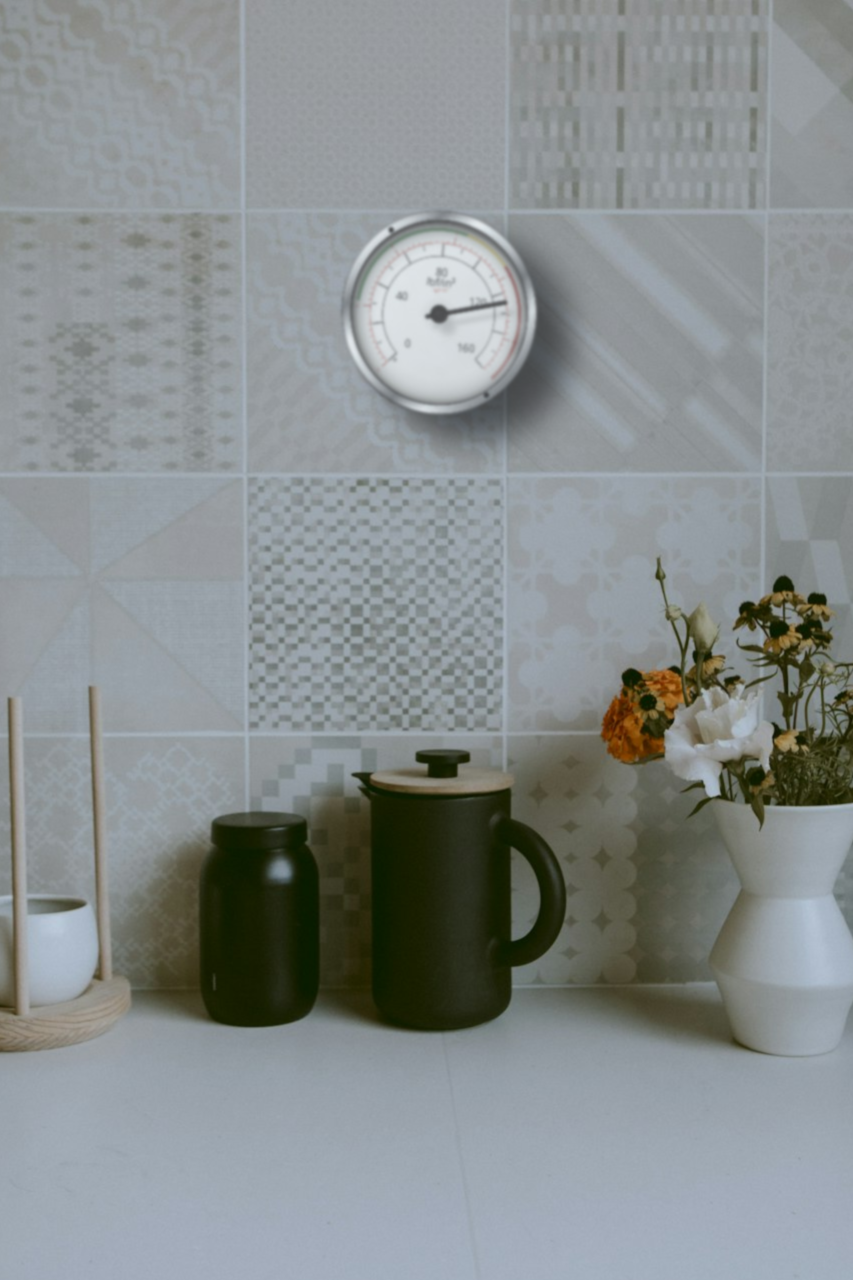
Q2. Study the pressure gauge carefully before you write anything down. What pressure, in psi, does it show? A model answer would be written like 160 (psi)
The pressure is 125 (psi)
